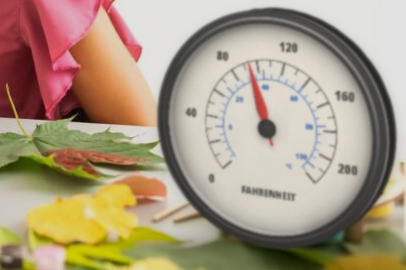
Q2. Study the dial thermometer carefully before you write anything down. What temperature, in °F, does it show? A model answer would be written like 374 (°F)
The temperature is 95 (°F)
